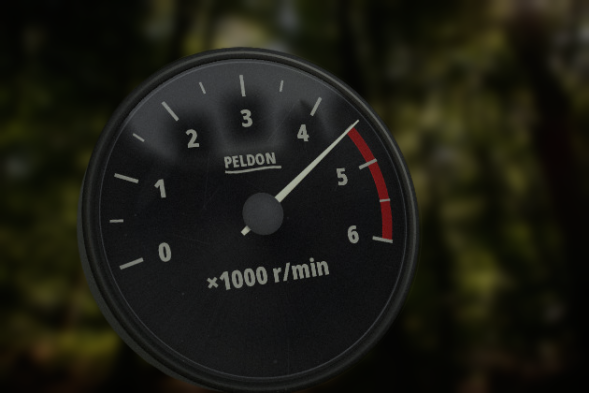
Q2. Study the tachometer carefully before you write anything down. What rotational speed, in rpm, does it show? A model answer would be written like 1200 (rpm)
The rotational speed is 4500 (rpm)
